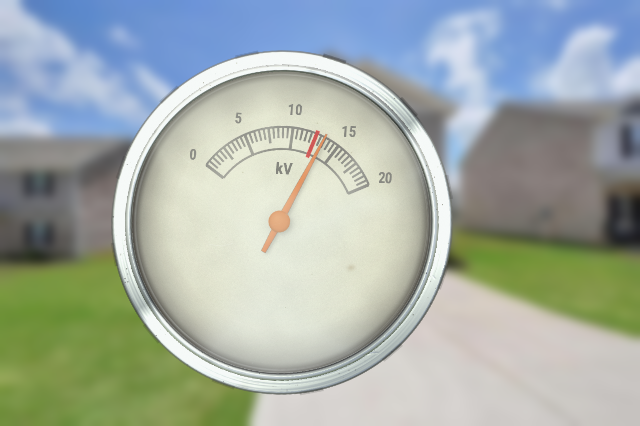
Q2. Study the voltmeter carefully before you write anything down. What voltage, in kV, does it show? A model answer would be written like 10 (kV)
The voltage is 13.5 (kV)
